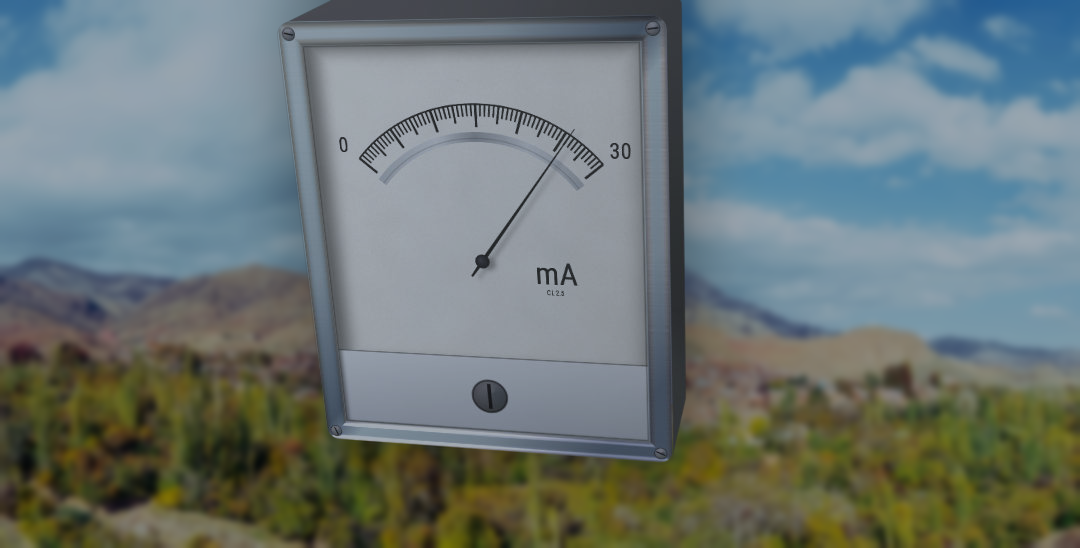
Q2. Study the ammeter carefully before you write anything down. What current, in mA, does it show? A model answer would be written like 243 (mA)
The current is 25.5 (mA)
